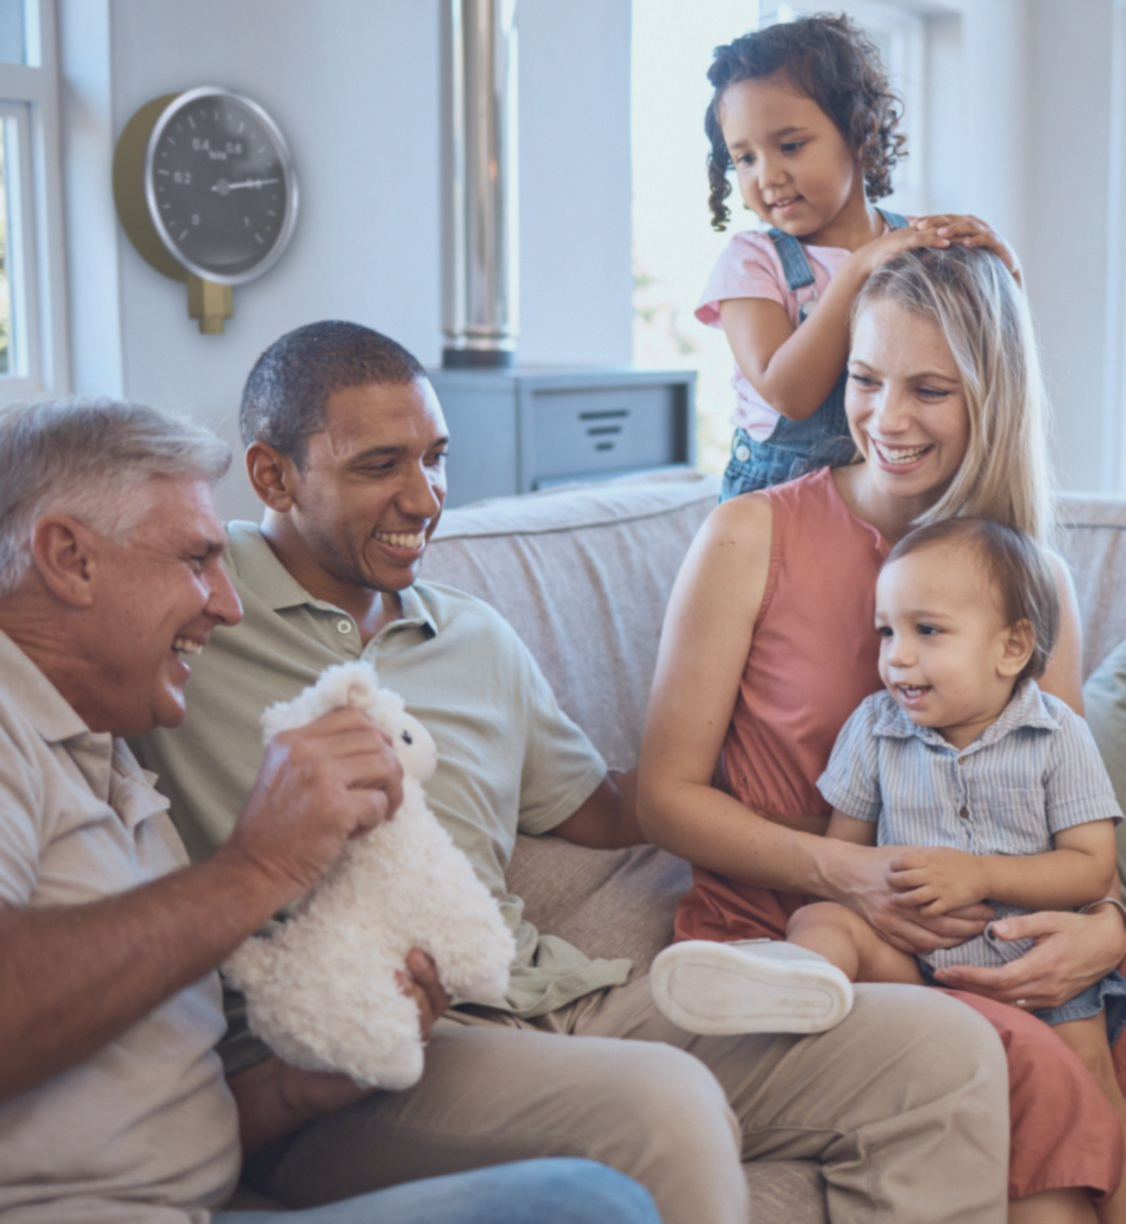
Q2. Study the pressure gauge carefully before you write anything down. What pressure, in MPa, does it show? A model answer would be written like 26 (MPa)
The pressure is 0.8 (MPa)
